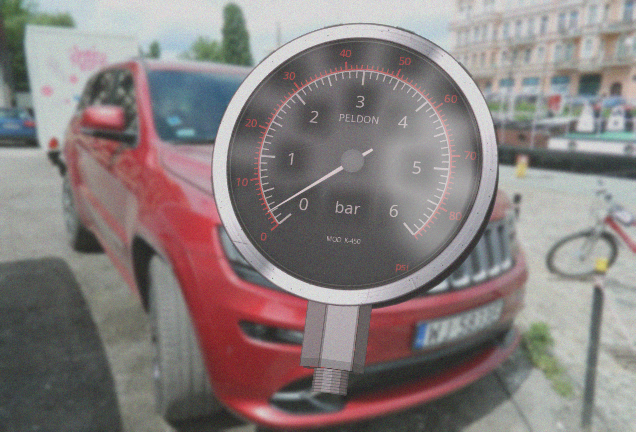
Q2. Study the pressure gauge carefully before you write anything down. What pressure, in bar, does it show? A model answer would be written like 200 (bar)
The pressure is 0.2 (bar)
